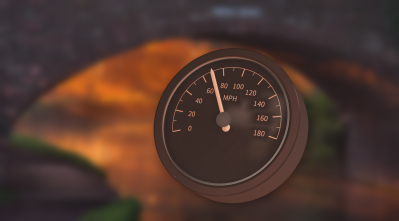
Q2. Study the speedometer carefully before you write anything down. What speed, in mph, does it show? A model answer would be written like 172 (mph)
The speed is 70 (mph)
